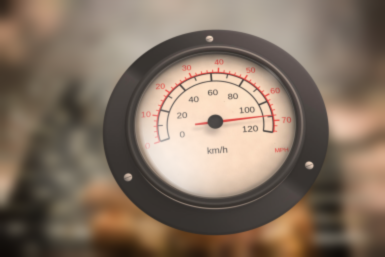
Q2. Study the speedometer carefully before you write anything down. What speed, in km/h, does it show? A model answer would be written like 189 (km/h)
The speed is 110 (km/h)
